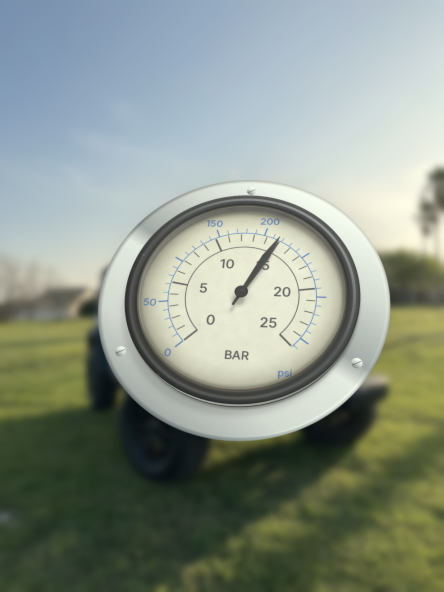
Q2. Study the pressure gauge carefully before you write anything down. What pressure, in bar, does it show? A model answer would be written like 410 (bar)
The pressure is 15 (bar)
